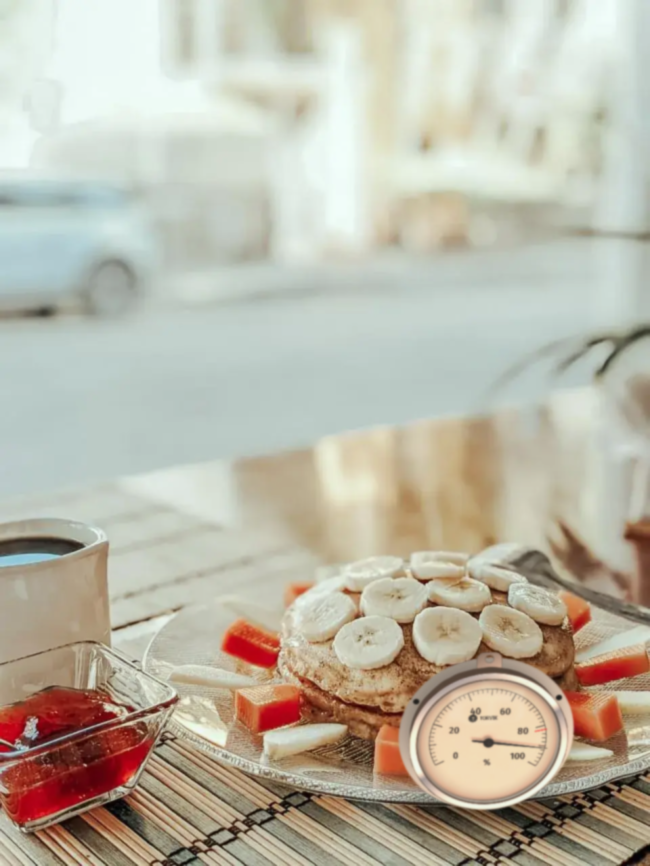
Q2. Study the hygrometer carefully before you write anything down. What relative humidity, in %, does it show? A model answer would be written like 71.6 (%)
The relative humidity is 90 (%)
